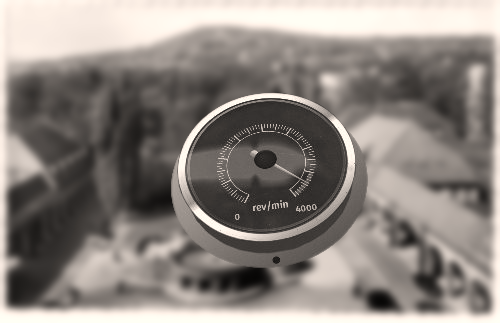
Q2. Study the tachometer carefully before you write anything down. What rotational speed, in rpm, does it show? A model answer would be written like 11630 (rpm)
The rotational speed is 3750 (rpm)
